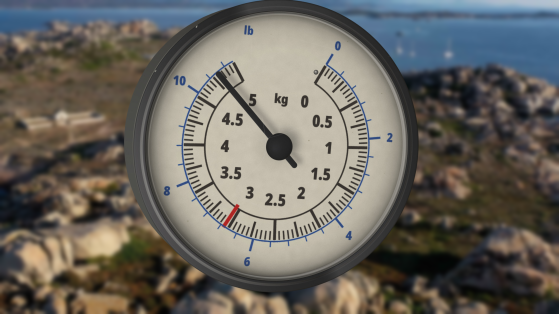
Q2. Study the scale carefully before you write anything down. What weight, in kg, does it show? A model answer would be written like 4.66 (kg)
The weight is 4.8 (kg)
